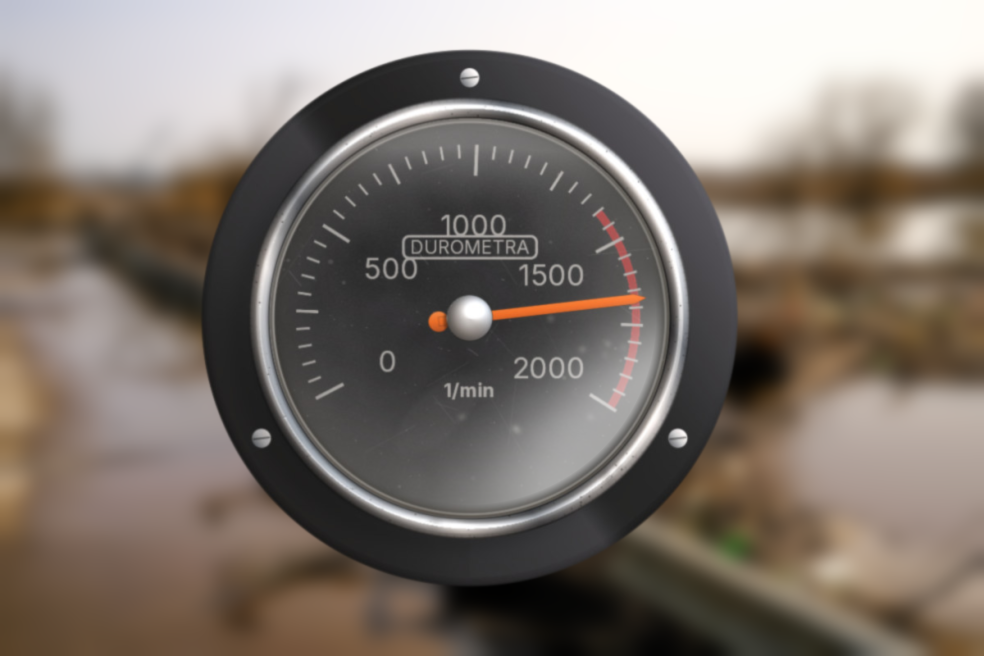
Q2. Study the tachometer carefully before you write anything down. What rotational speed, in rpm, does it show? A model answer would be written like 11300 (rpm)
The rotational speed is 1675 (rpm)
